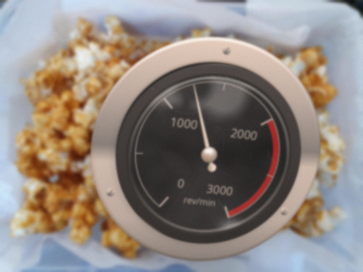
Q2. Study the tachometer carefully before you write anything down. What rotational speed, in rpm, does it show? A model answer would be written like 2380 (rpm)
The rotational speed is 1250 (rpm)
